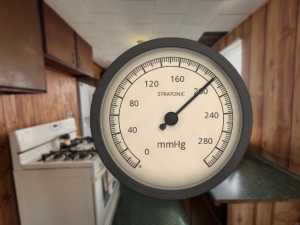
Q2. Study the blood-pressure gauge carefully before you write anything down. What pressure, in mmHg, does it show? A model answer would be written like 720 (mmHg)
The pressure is 200 (mmHg)
